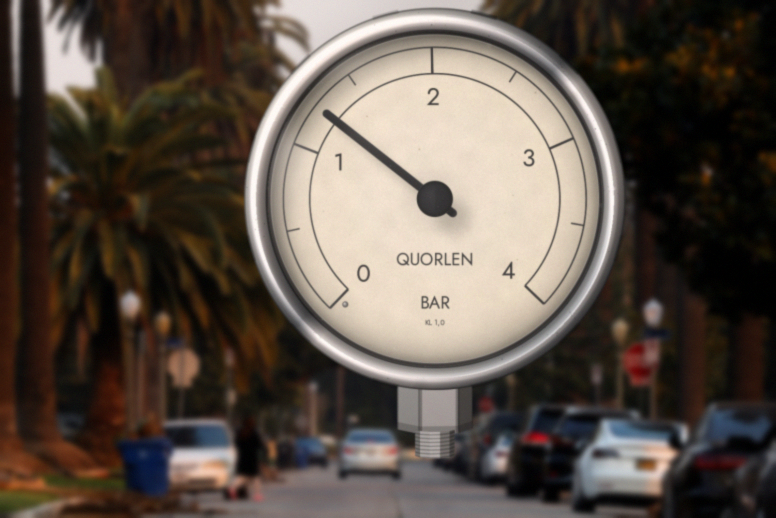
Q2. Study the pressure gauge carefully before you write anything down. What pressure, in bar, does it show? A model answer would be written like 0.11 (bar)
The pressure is 1.25 (bar)
